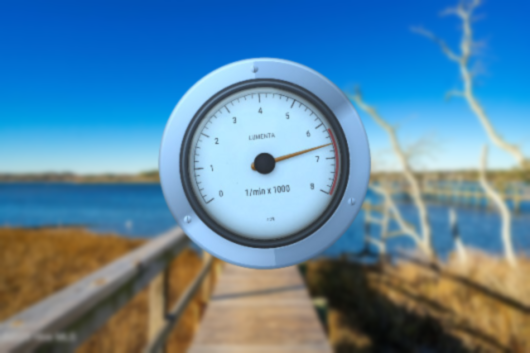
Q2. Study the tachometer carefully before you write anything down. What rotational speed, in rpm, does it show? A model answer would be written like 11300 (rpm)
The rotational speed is 6600 (rpm)
